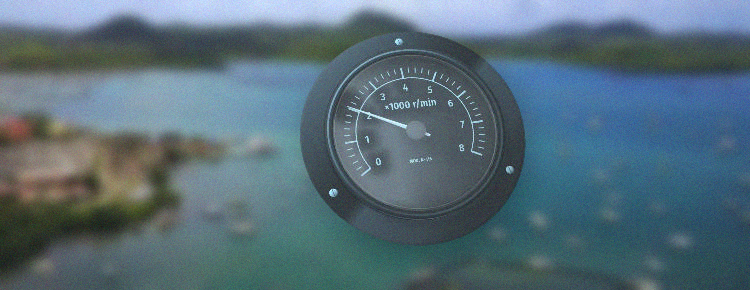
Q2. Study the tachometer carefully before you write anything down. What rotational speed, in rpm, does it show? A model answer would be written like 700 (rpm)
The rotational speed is 2000 (rpm)
